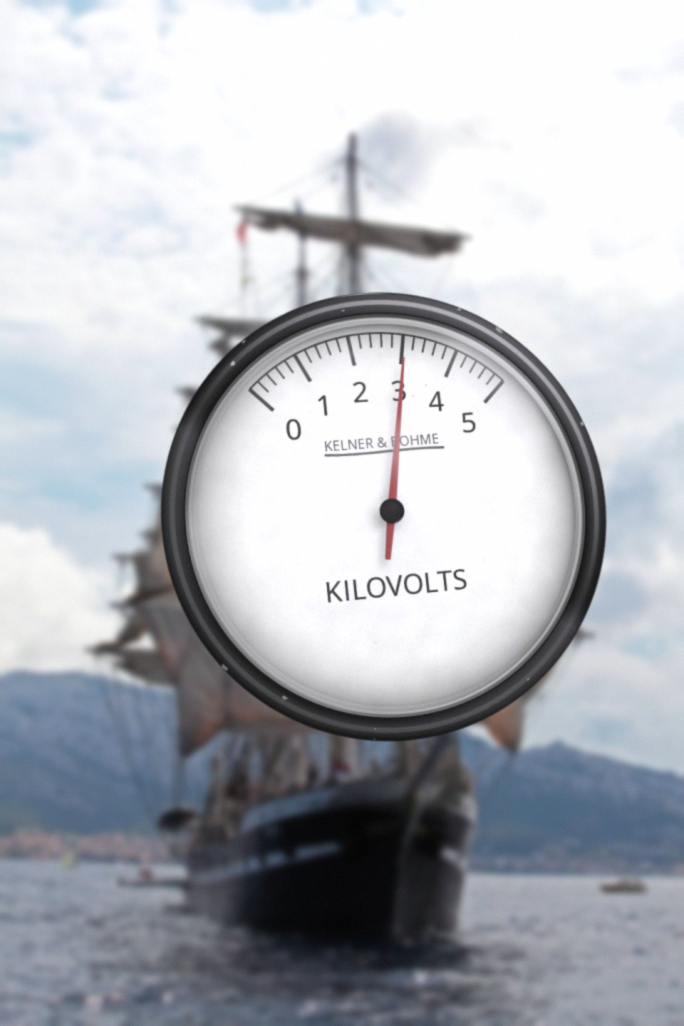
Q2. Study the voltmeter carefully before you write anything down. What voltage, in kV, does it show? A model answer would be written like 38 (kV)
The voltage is 3 (kV)
